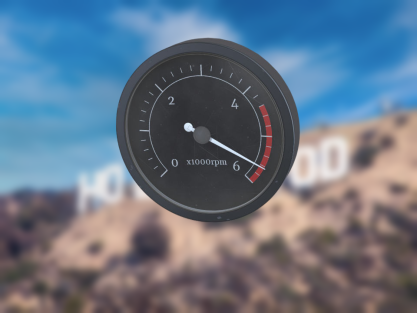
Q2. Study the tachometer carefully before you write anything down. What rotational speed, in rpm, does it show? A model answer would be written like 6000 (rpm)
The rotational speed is 5600 (rpm)
